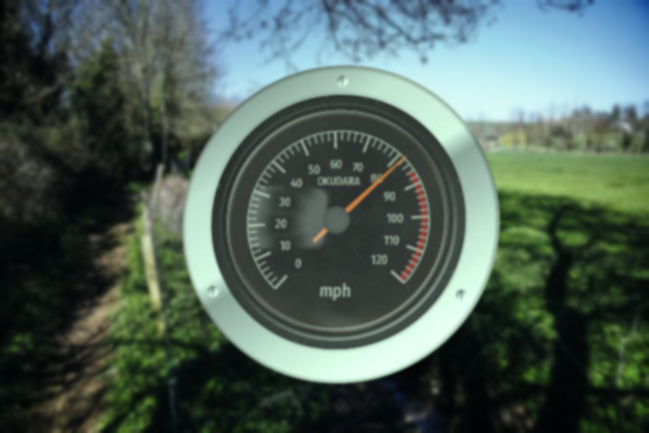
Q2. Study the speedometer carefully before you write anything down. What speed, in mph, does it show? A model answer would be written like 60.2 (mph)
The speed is 82 (mph)
